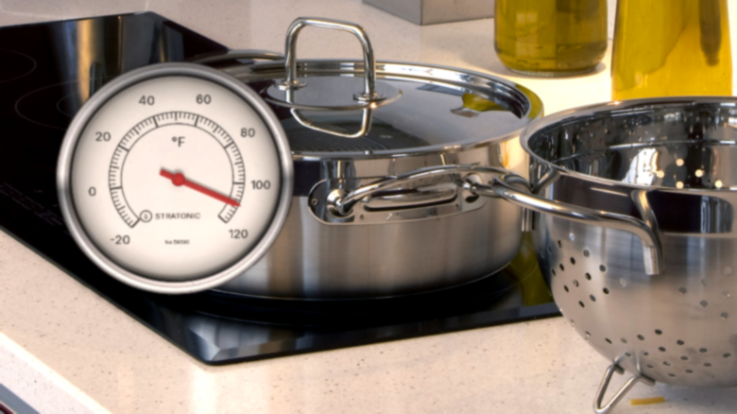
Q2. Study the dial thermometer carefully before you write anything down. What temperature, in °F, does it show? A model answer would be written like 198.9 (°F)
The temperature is 110 (°F)
